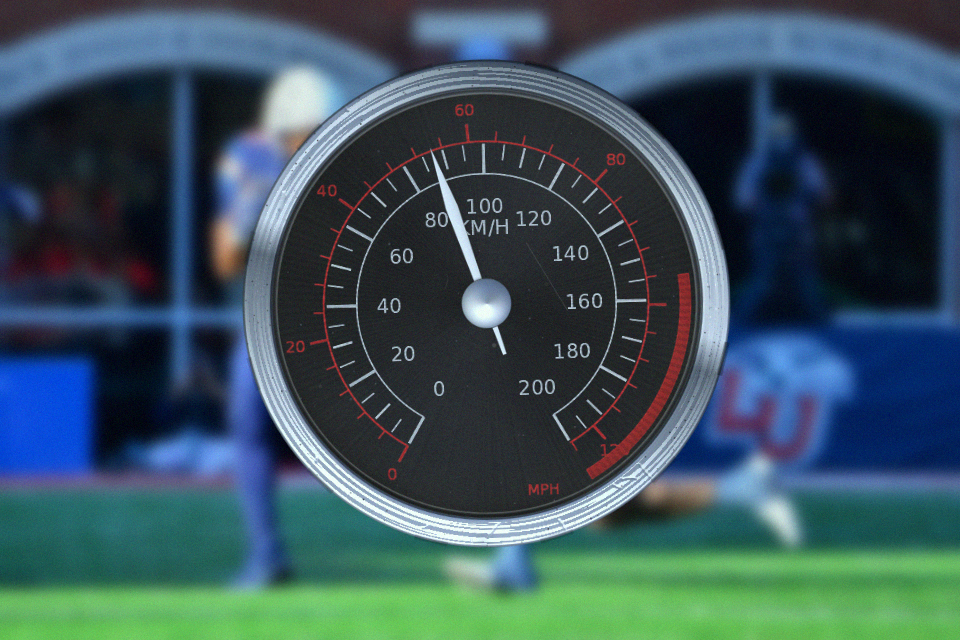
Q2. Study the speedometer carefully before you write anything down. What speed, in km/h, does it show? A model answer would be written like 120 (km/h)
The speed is 87.5 (km/h)
